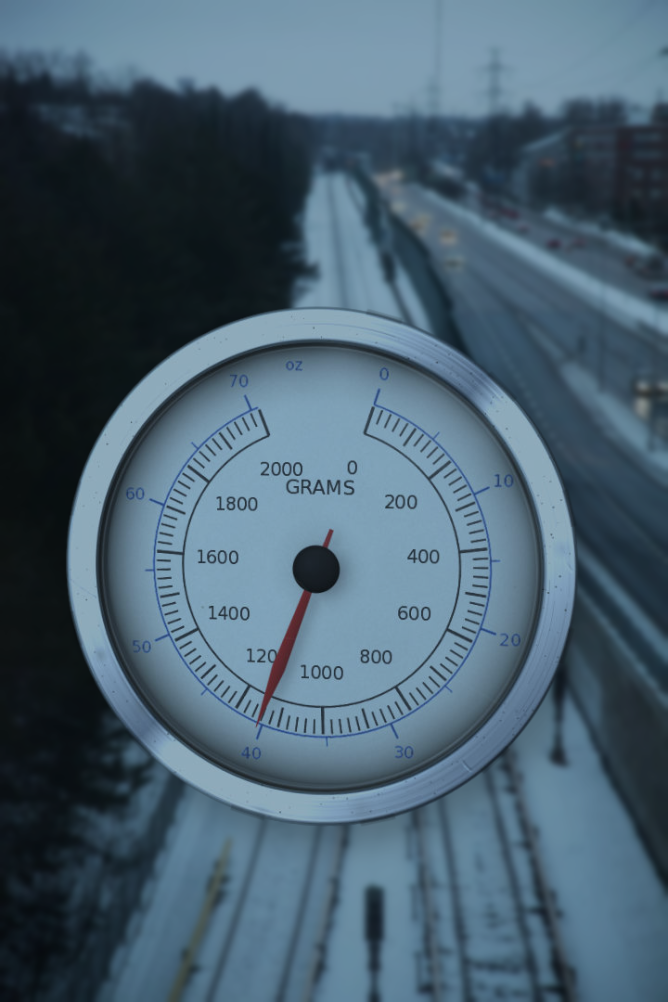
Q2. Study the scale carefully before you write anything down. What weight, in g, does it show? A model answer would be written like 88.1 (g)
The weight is 1140 (g)
